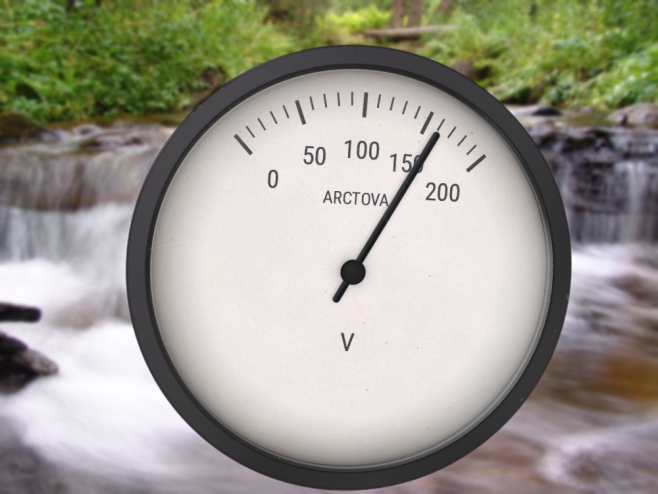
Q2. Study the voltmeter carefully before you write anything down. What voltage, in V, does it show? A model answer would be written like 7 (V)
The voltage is 160 (V)
